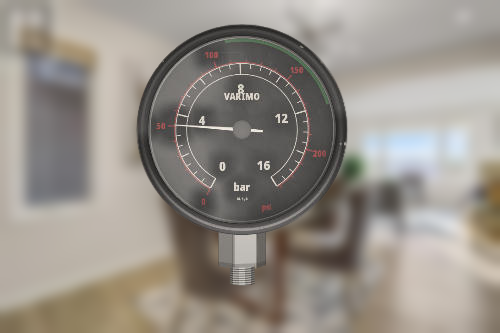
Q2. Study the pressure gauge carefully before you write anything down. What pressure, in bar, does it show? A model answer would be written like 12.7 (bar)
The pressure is 3.5 (bar)
